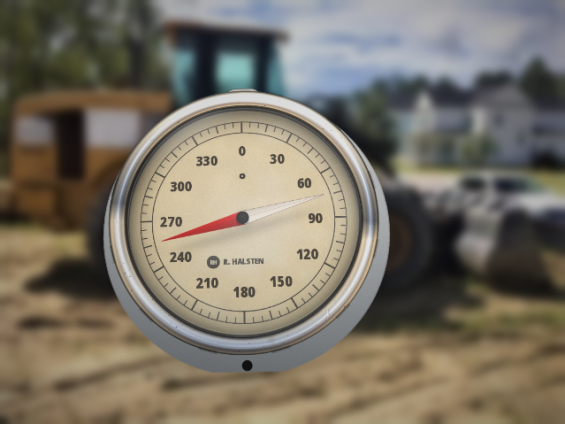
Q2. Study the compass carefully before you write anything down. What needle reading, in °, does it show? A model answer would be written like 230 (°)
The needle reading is 255 (°)
